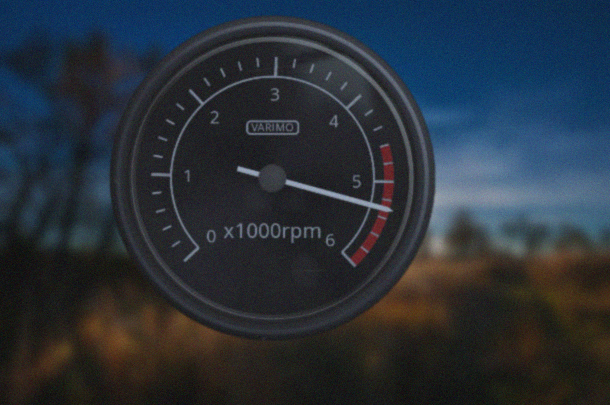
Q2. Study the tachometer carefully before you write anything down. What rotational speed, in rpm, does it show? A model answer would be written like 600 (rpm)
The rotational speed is 5300 (rpm)
